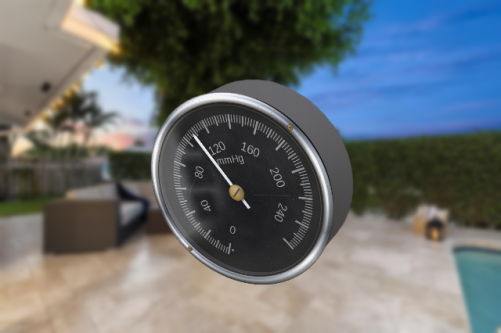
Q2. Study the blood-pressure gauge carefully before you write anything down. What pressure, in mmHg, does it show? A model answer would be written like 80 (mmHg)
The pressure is 110 (mmHg)
